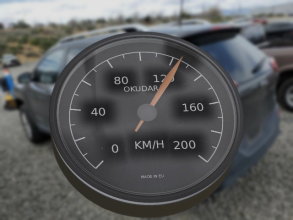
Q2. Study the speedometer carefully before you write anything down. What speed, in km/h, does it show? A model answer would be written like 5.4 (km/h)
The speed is 125 (km/h)
